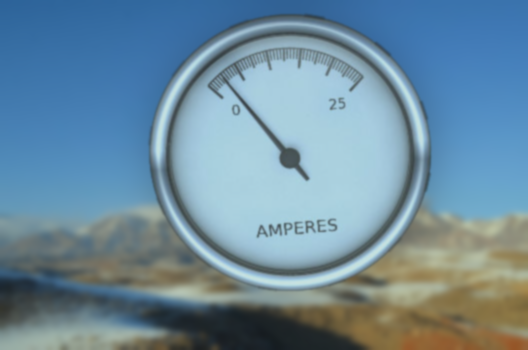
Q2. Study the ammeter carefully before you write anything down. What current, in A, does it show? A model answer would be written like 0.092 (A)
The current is 2.5 (A)
